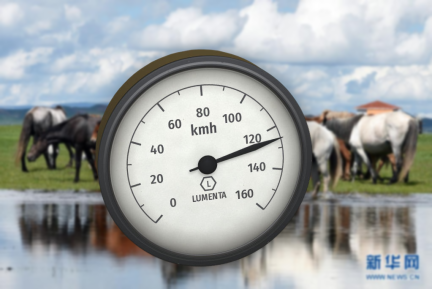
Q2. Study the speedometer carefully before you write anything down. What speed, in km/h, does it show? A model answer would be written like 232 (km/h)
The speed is 125 (km/h)
